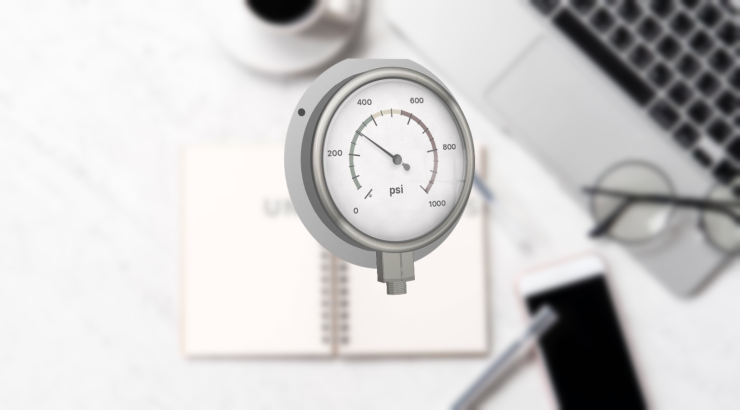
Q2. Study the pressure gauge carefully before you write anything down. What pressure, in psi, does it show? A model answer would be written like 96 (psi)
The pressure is 300 (psi)
